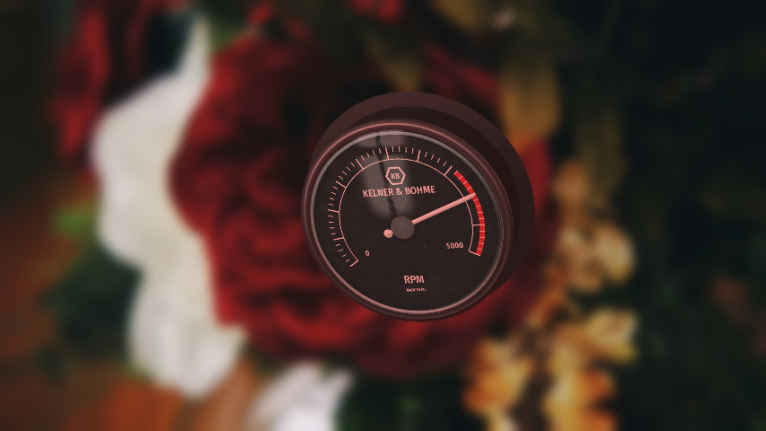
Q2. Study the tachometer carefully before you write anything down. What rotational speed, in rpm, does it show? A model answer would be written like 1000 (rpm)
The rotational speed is 4000 (rpm)
